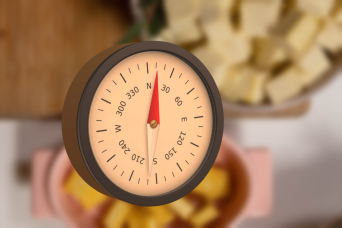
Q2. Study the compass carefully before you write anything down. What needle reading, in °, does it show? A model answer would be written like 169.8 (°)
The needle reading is 10 (°)
